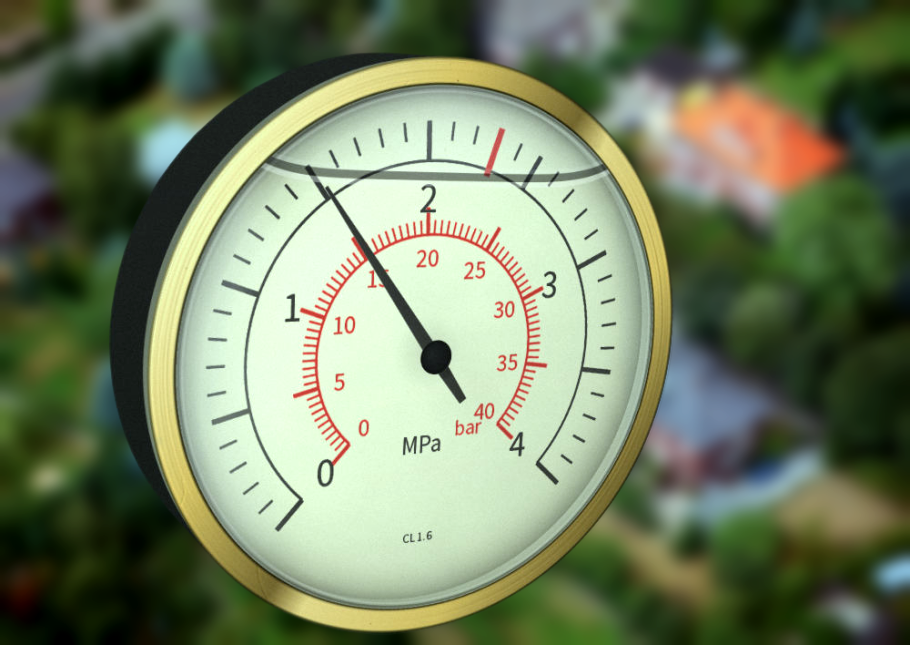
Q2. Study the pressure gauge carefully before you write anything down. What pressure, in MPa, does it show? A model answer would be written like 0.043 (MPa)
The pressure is 1.5 (MPa)
